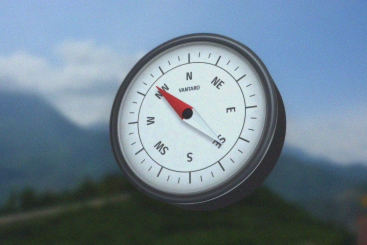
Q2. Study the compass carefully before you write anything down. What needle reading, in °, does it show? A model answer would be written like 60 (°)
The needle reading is 315 (°)
